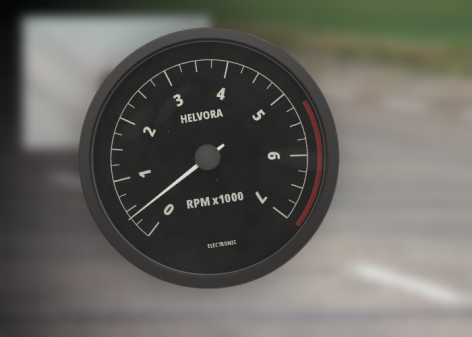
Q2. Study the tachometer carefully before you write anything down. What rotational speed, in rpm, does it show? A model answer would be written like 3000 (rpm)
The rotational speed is 375 (rpm)
